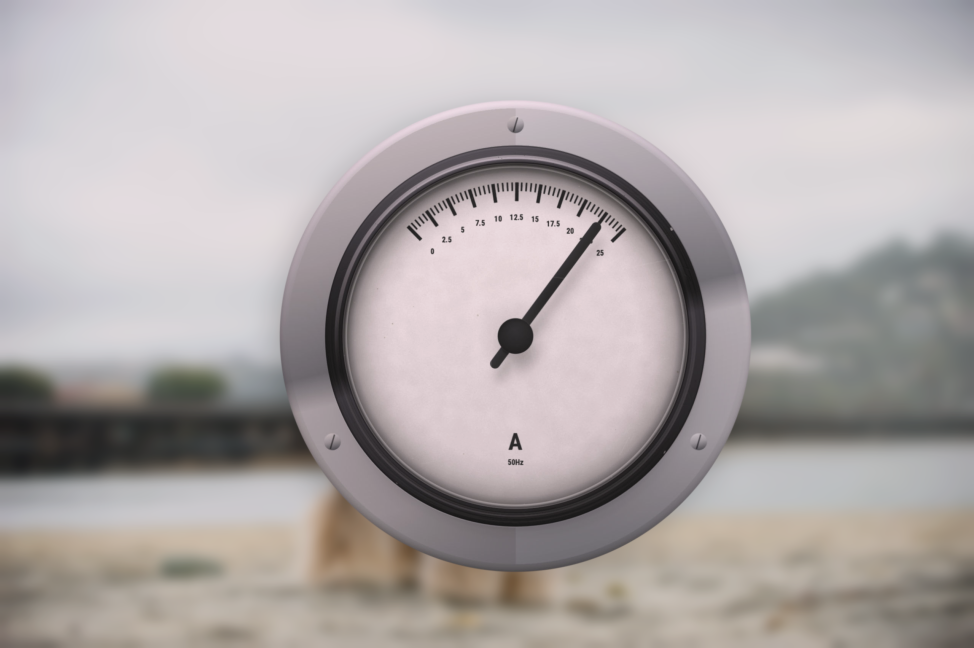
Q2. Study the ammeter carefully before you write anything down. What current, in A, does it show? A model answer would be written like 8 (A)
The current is 22.5 (A)
